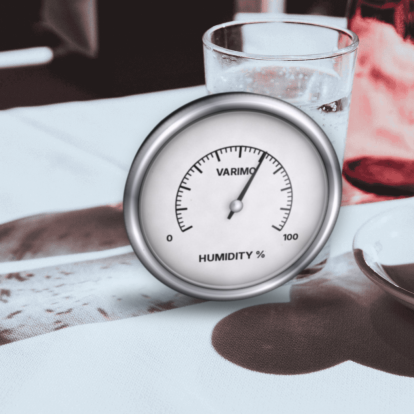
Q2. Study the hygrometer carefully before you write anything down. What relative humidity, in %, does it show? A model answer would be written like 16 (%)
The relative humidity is 60 (%)
